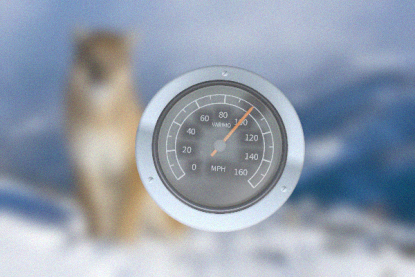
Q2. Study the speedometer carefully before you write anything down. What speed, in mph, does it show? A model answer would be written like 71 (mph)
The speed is 100 (mph)
